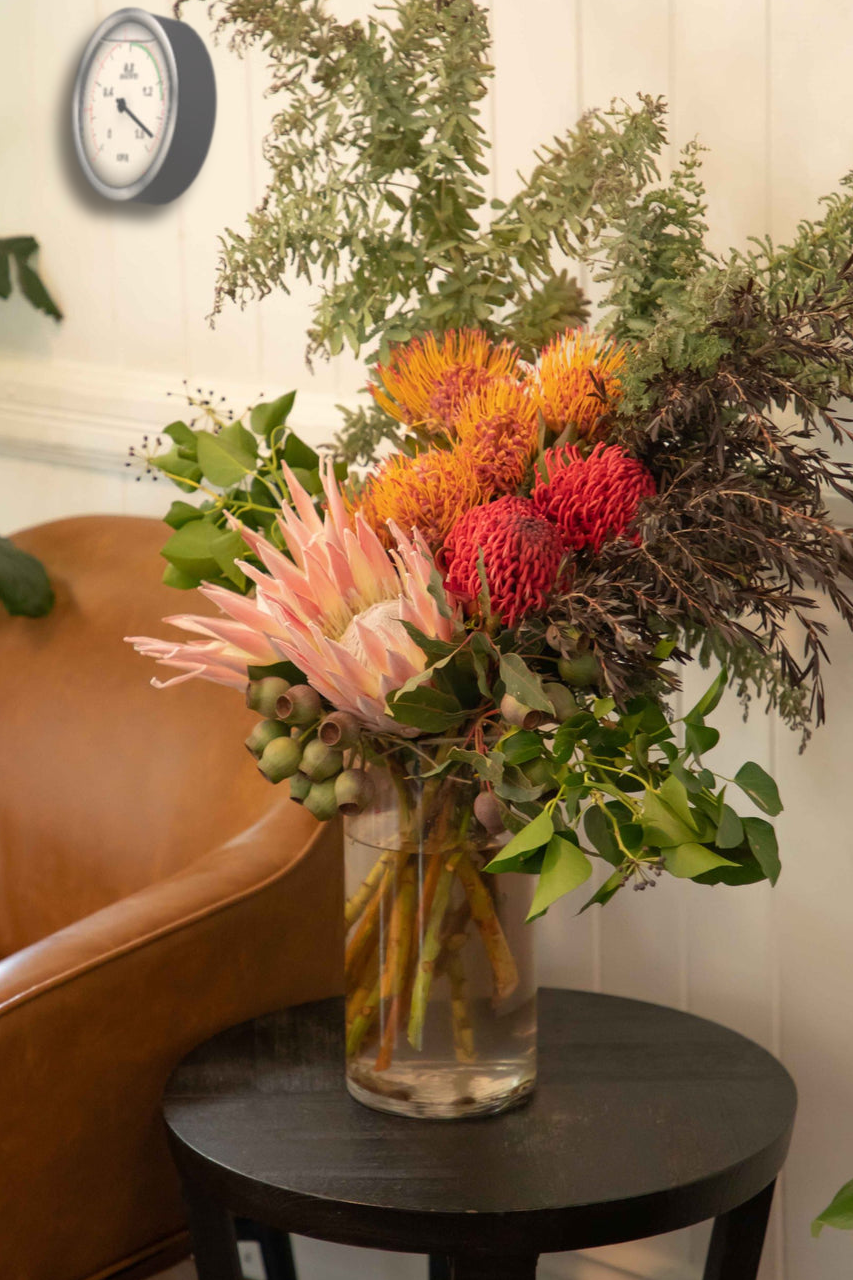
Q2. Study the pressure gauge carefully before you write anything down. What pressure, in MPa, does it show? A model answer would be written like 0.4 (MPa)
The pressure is 1.5 (MPa)
